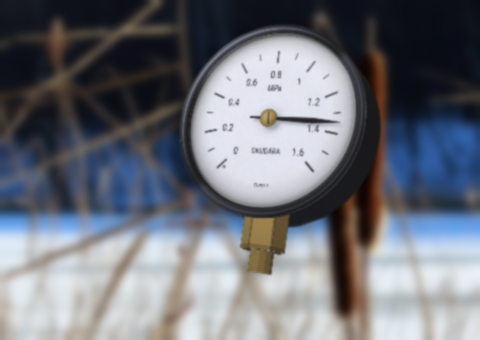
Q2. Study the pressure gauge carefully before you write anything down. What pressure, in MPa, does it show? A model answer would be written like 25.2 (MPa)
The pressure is 1.35 (MPa)
